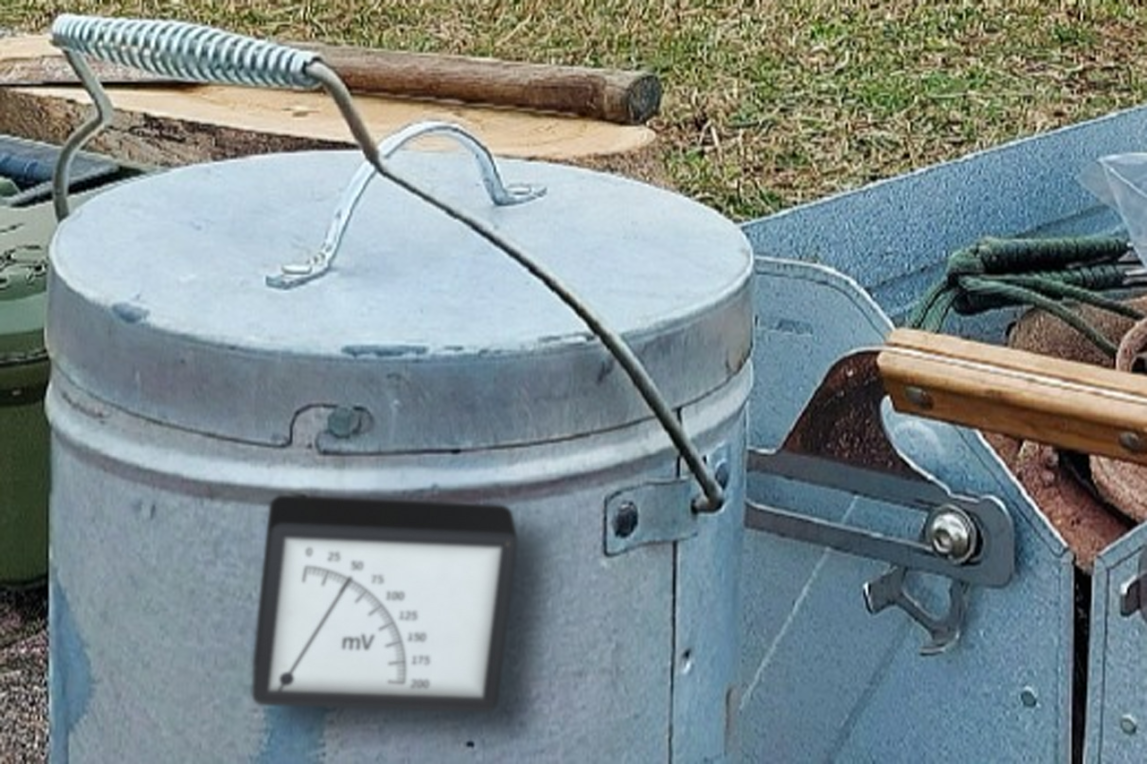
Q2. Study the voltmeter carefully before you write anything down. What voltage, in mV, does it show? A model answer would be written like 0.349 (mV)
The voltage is 50 (mV)
